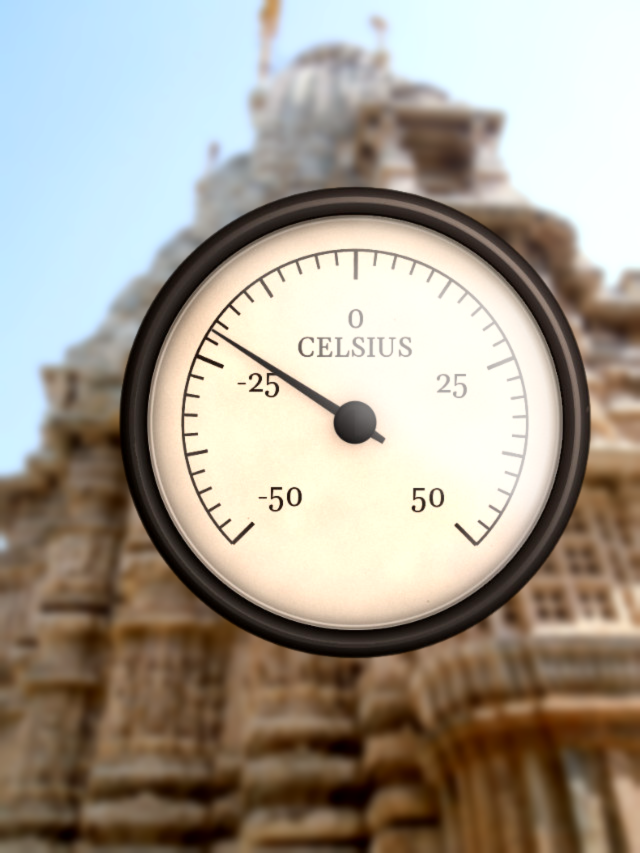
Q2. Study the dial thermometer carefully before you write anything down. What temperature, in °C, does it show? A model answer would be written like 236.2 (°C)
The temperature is -21.25 (°C)
